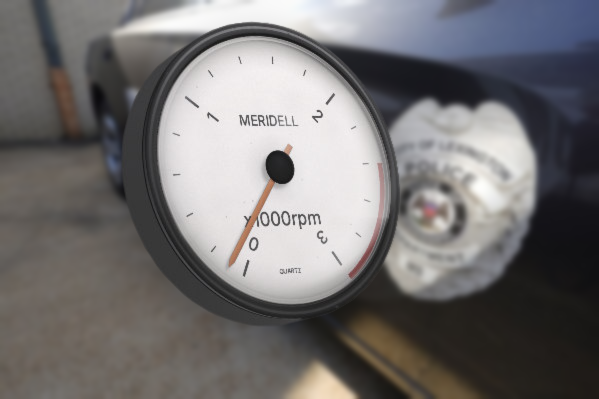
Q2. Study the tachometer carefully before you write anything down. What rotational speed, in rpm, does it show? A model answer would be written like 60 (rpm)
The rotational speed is 100 (rpm)
